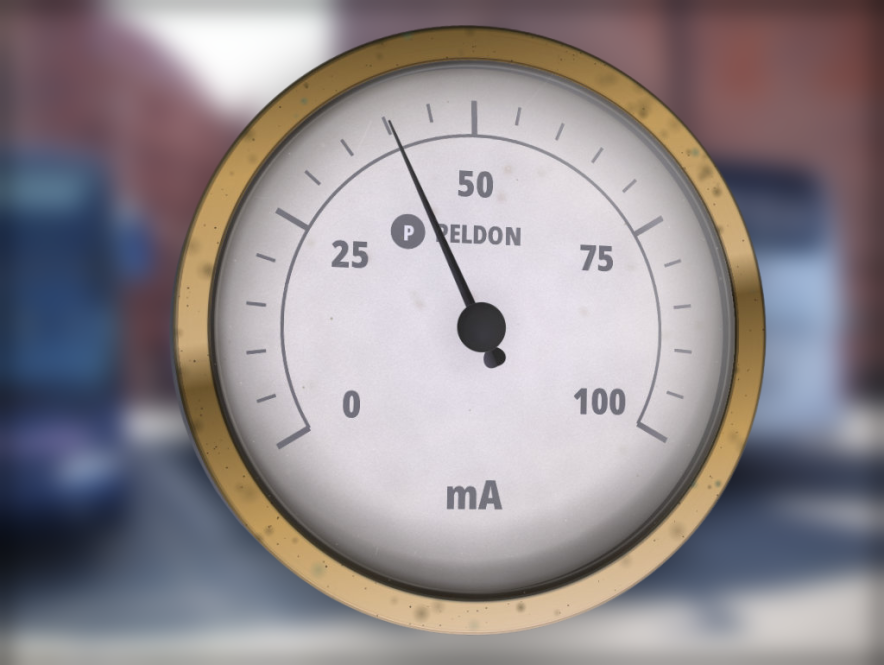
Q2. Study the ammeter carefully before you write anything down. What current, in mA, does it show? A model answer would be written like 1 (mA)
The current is 40 (mA)
